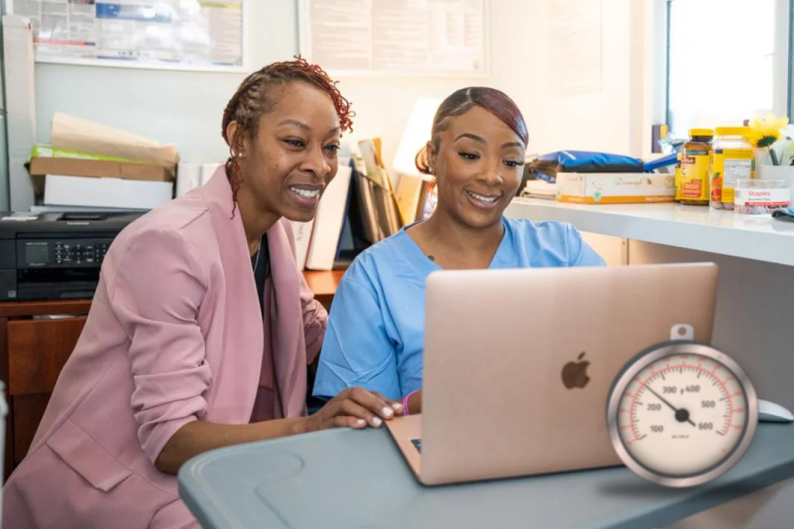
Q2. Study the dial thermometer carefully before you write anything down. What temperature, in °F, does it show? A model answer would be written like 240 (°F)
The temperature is 250 (°F)
